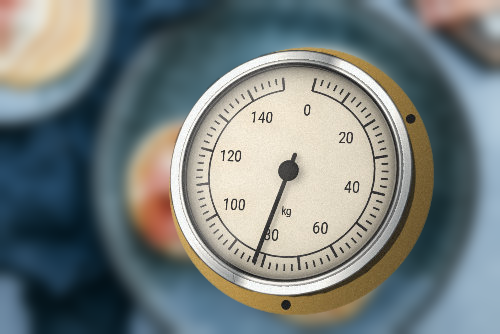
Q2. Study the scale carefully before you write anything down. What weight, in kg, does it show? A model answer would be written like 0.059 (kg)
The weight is 82 (kg)
